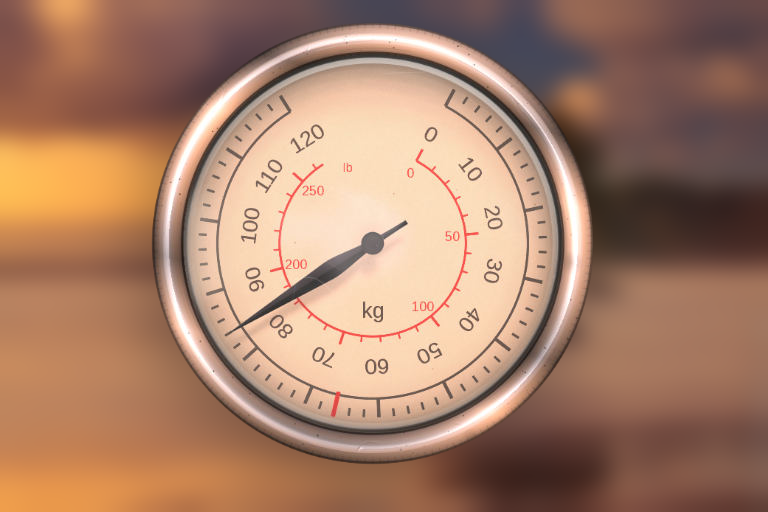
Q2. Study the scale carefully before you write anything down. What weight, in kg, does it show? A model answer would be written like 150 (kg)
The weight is 84 (kg)
